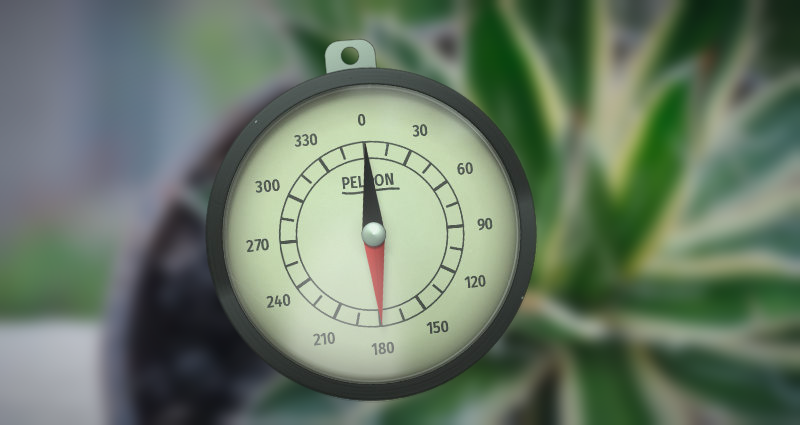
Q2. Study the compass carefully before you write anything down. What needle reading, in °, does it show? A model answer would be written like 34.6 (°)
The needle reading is 180 (°)
